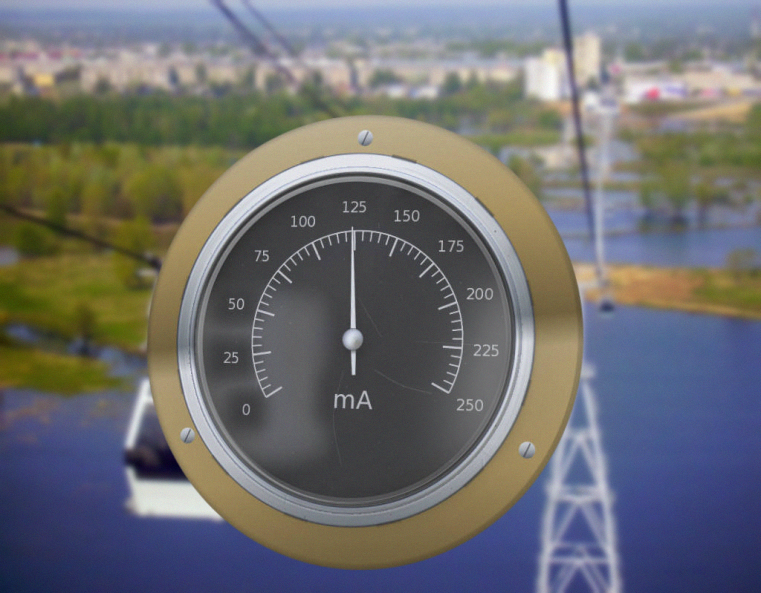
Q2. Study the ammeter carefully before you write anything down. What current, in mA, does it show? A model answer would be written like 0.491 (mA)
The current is 125 (mA)
